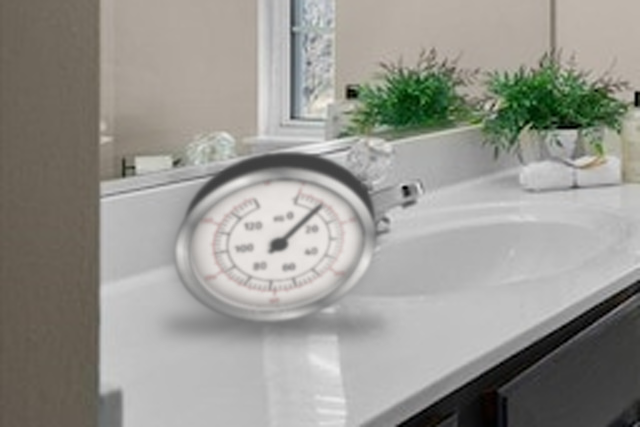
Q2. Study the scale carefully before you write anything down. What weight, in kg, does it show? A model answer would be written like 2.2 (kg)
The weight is 10 (kg)
